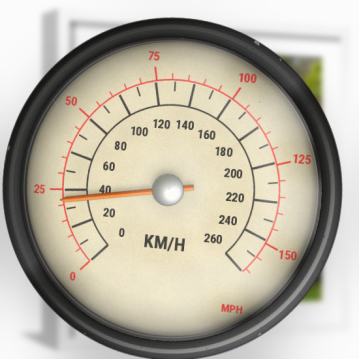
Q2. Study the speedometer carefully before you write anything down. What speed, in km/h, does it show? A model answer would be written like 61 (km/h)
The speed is 35 (km/h)
